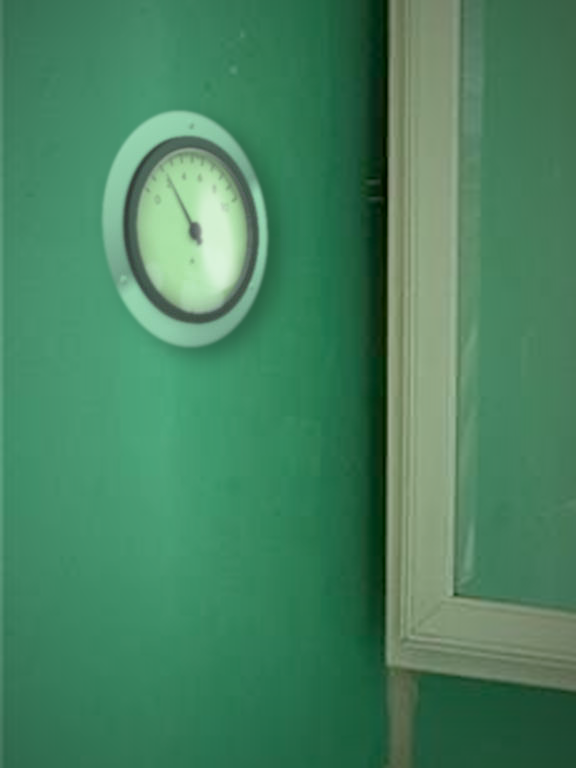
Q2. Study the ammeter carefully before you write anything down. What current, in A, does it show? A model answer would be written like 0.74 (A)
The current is 2 (A)
